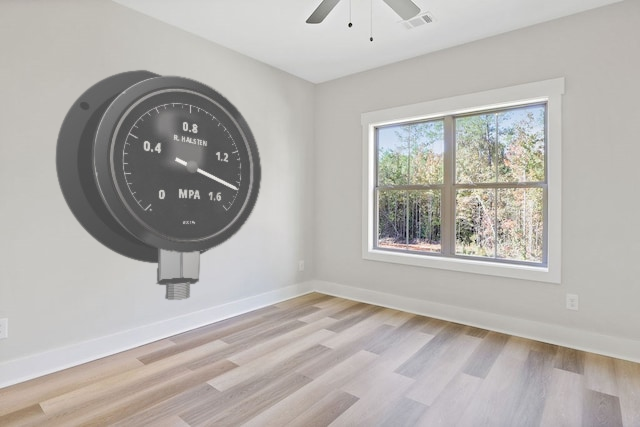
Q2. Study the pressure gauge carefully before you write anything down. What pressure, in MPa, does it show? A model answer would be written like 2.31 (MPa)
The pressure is 1.45 (MPa)
